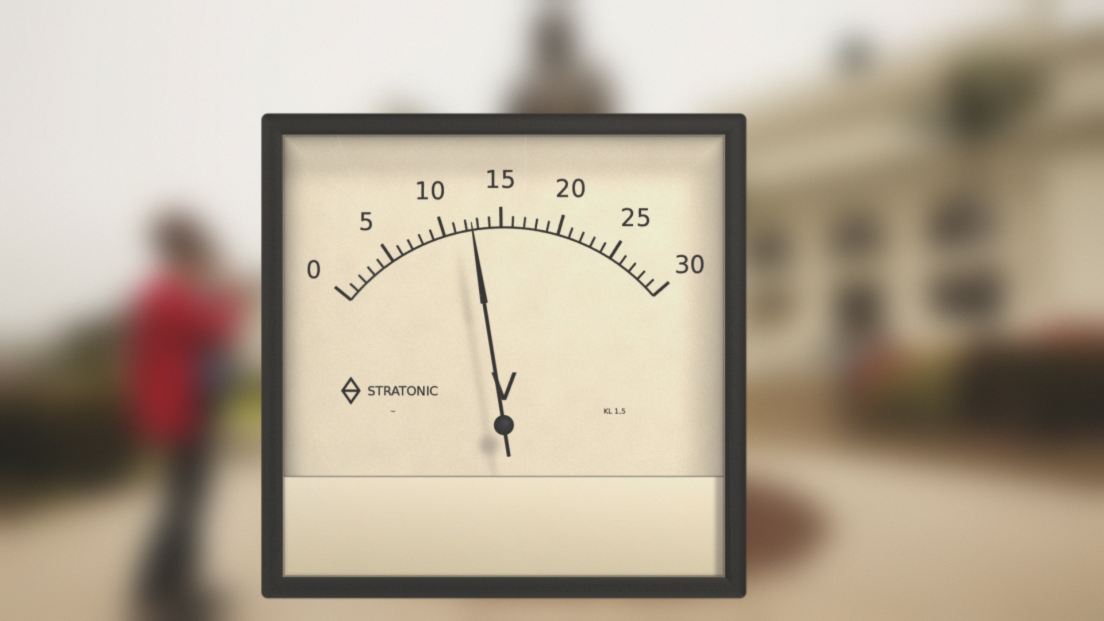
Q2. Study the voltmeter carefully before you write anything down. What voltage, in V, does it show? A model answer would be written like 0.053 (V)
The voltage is 12.5 (V)
